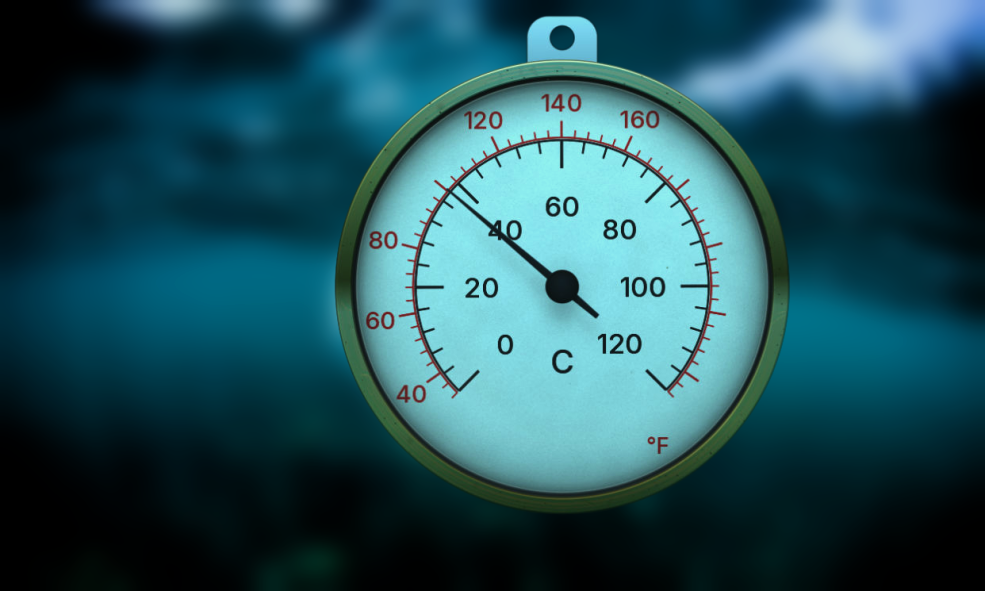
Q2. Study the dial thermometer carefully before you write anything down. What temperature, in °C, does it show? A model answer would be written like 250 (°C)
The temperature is 38 (°C)
